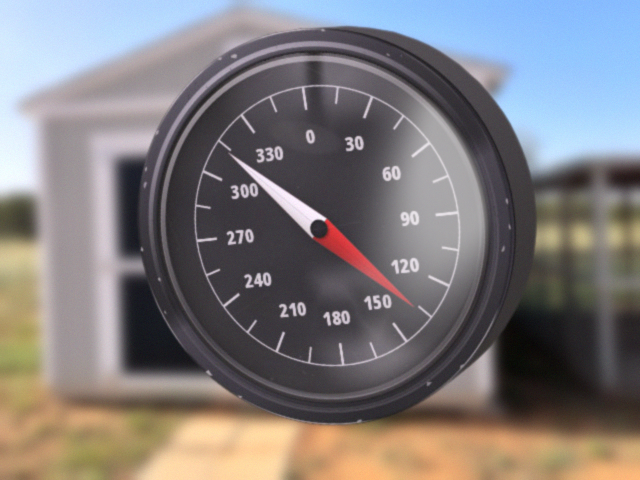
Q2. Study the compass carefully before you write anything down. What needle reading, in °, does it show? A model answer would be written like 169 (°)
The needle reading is 135 (°)
